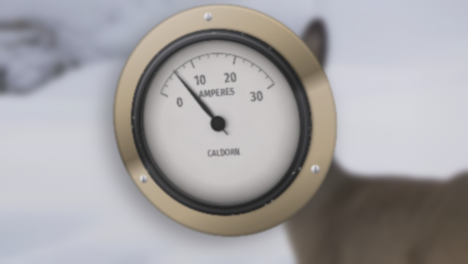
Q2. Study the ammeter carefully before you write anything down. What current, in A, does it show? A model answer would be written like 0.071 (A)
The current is 6 (A)
